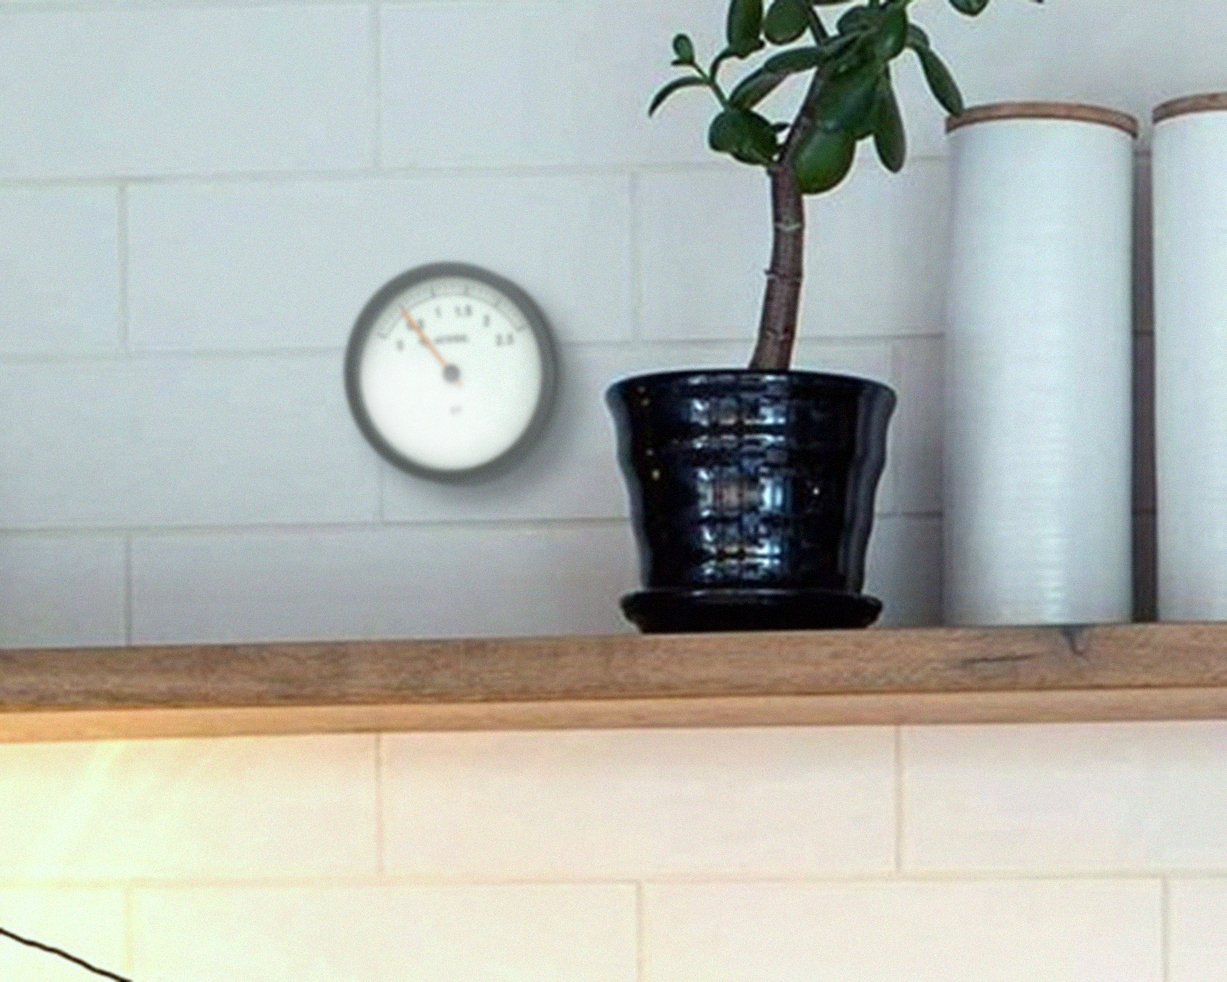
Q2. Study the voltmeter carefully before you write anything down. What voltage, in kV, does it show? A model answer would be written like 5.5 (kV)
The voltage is 0.5 (kV)
